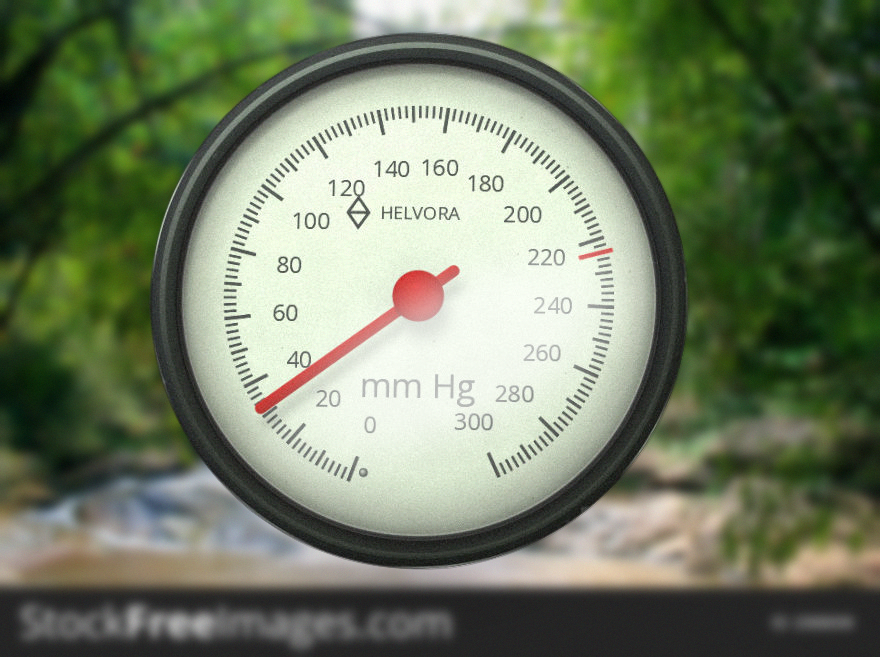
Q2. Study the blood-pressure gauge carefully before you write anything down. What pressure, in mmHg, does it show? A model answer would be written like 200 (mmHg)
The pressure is 32 (mmHg)
